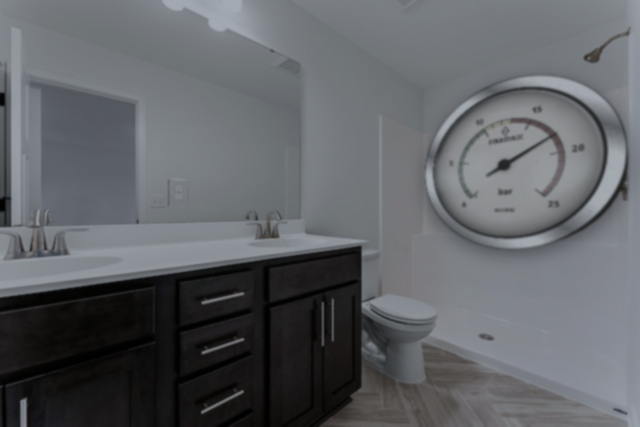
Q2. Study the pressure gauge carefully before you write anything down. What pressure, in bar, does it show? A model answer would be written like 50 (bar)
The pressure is 18 (bar)
